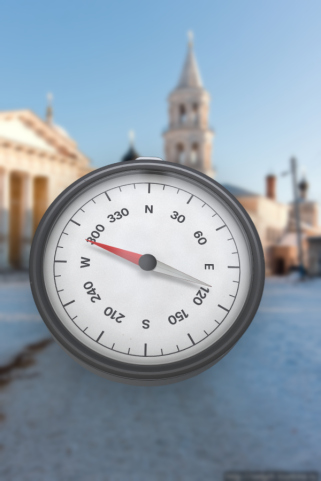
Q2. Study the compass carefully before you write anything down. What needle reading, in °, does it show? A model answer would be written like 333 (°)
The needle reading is 290 (°)
